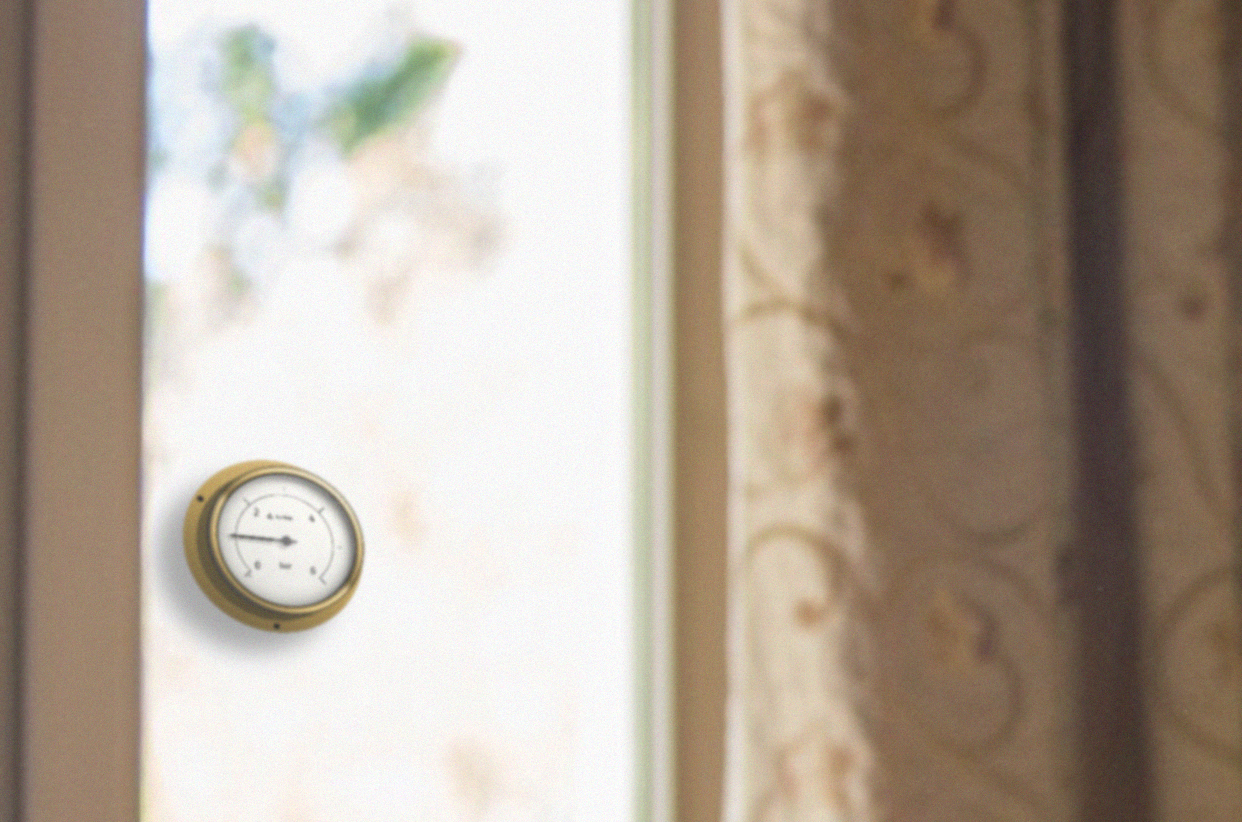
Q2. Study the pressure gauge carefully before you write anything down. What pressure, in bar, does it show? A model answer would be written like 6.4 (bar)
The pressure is 1 (bar)
